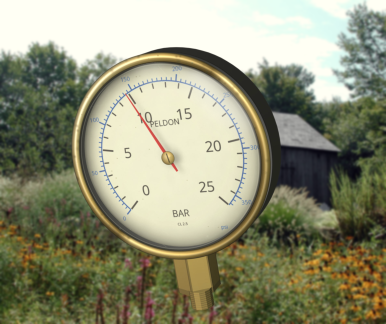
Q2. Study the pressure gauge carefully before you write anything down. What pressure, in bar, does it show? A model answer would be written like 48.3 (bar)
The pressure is 10 (bar)
